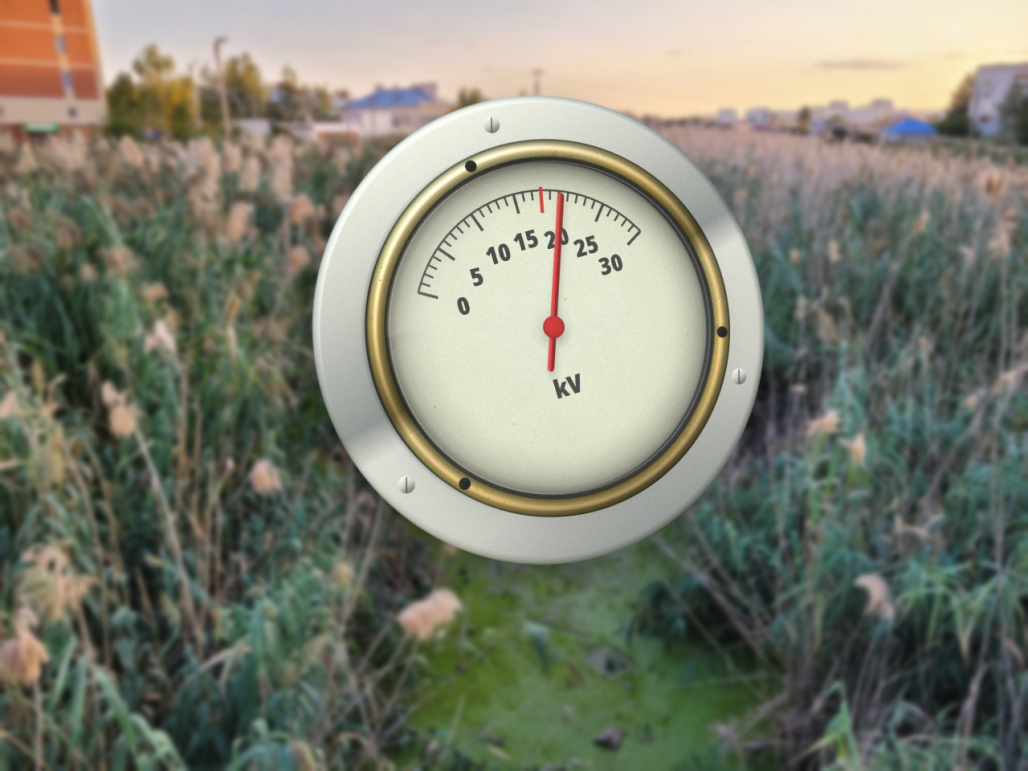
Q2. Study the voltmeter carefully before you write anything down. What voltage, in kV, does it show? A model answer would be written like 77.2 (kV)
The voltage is 20 (kV)
